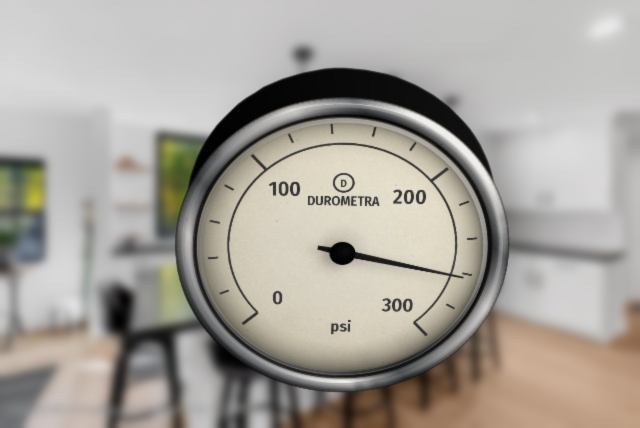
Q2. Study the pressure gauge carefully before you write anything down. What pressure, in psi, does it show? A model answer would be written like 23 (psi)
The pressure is 260 (psi)
